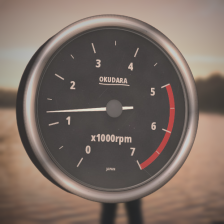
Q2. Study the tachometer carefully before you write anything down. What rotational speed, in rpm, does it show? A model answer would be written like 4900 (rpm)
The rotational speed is 1250 (rpm)
